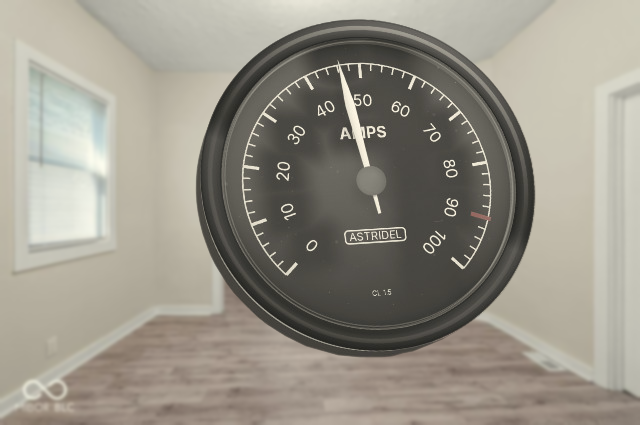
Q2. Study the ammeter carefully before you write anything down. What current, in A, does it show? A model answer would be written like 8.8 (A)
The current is 46 (A)
